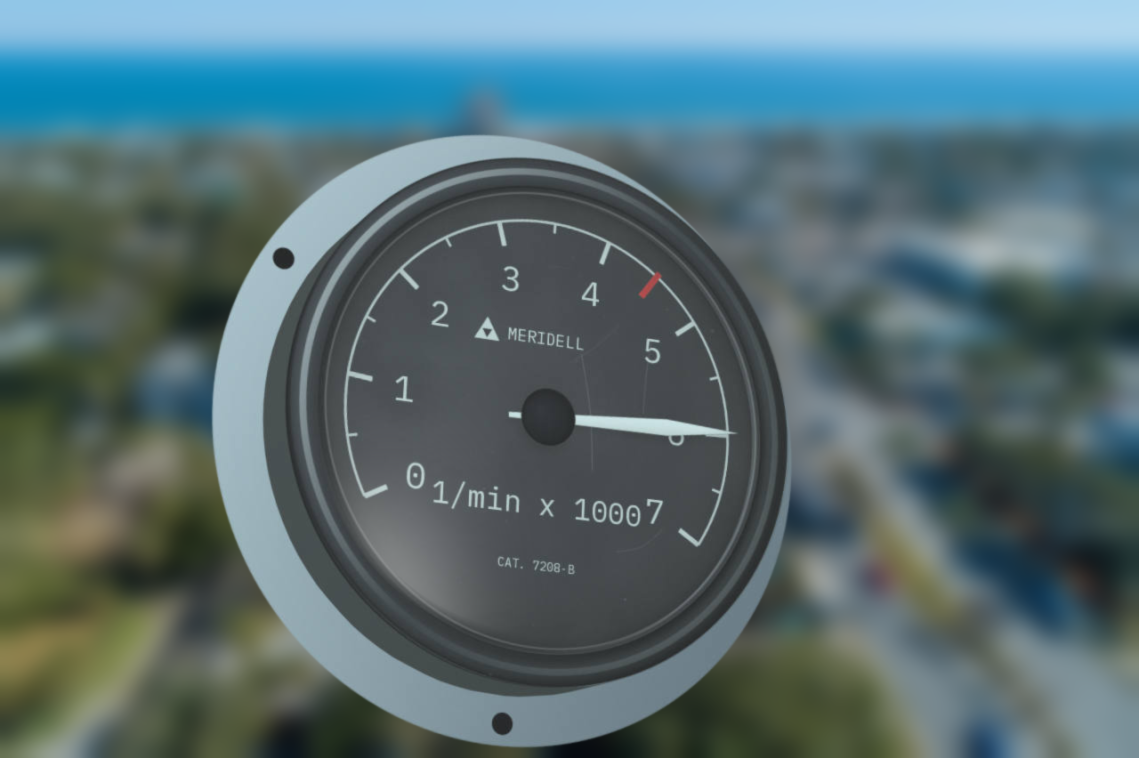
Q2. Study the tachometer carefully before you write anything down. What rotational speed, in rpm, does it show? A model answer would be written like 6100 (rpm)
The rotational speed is 6000 (rpm)
